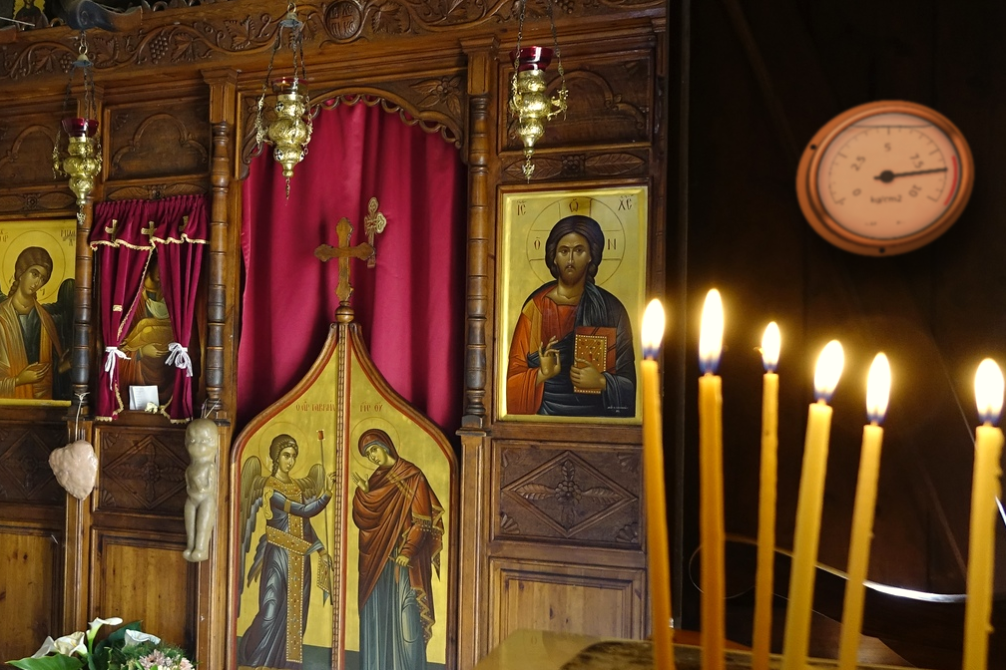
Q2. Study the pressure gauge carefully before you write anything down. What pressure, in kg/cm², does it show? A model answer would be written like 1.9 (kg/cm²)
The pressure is 8.5 (kg/cm²)
